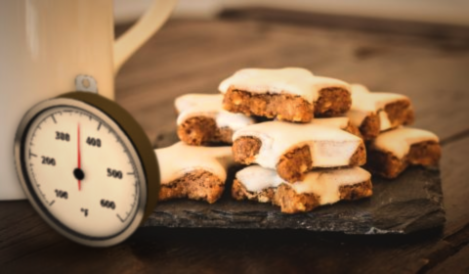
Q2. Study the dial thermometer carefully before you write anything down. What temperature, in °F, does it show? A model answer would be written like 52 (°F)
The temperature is 360 (°F)
